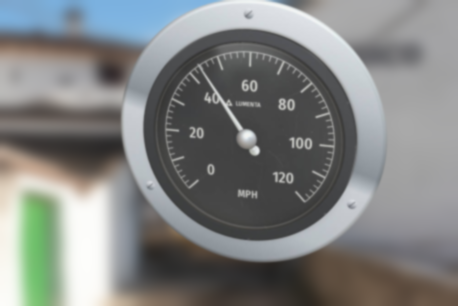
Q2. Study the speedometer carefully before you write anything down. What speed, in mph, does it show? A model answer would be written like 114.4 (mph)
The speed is 44 (mph)
